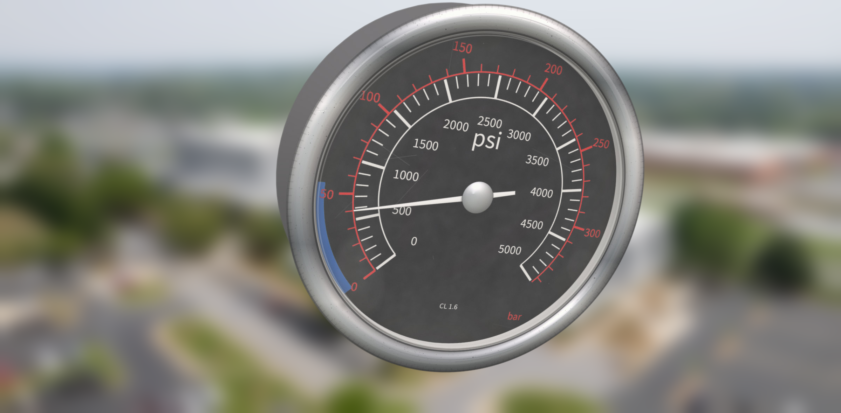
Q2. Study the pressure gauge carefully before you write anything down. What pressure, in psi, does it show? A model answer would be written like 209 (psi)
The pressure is 600 (psi)
